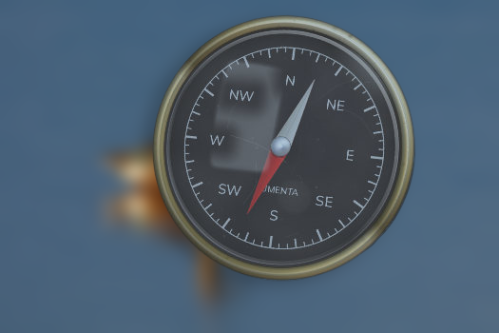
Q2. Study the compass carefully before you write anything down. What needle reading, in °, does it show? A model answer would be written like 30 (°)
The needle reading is 200 (°)
